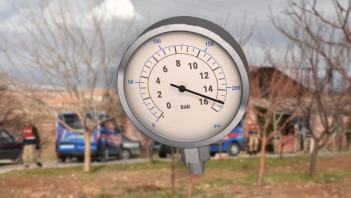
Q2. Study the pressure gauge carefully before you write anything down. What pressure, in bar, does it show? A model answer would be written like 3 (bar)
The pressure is 15 (bar)
